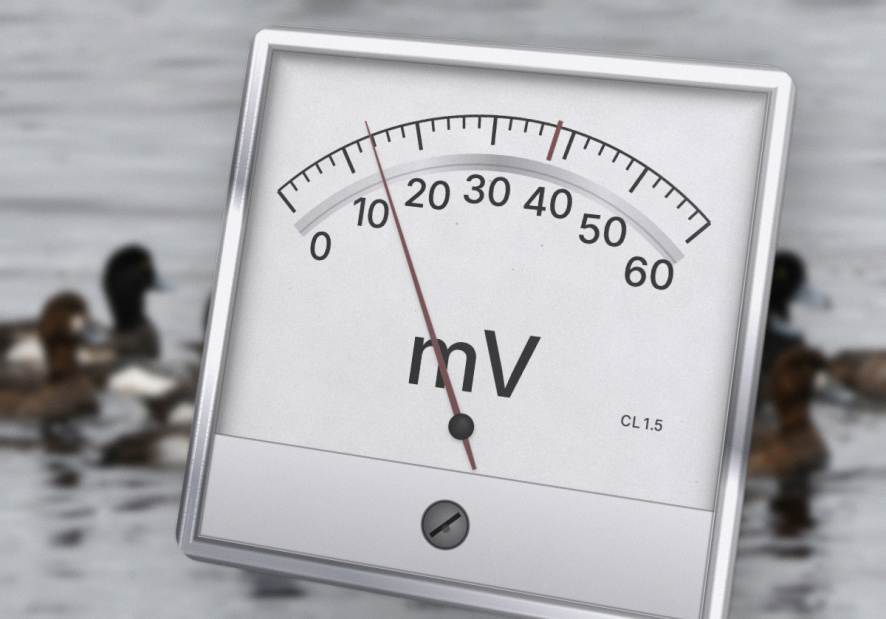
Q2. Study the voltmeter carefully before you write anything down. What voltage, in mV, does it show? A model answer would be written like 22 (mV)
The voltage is 14 (mV)
